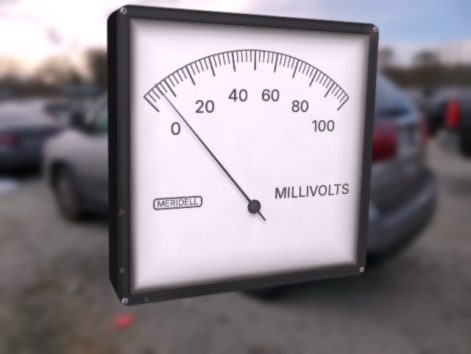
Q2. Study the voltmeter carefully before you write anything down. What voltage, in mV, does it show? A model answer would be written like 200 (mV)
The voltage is 6 (mV)
